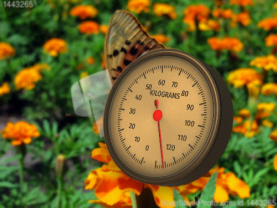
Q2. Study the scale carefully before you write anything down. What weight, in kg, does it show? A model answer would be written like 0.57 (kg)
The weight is 125 (kg)
